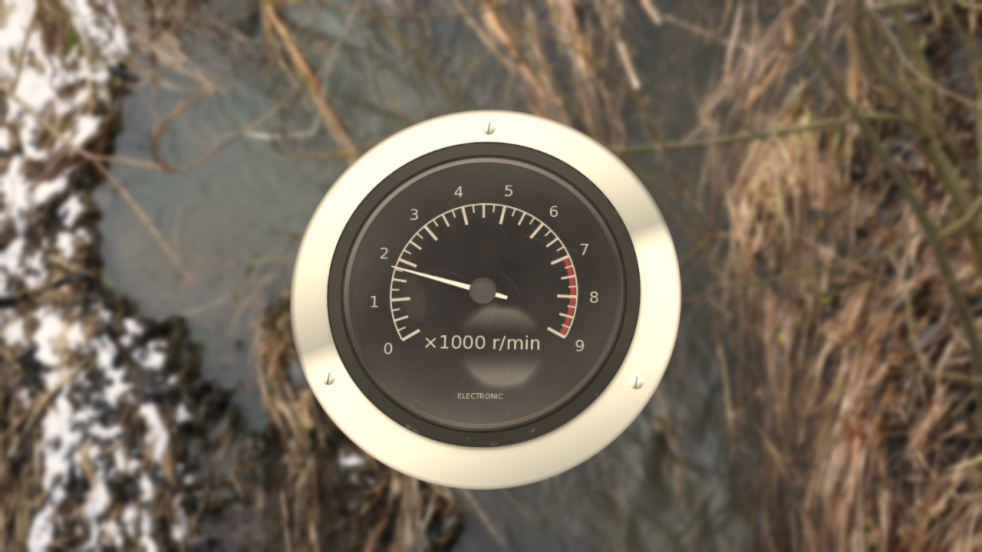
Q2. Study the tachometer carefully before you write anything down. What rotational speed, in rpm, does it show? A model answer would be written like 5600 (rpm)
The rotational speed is 1750 (rpm)
